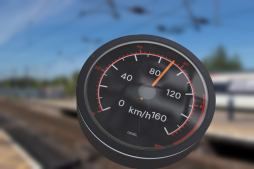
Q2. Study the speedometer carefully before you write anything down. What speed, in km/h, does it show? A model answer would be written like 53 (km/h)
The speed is 90 (km/h)
